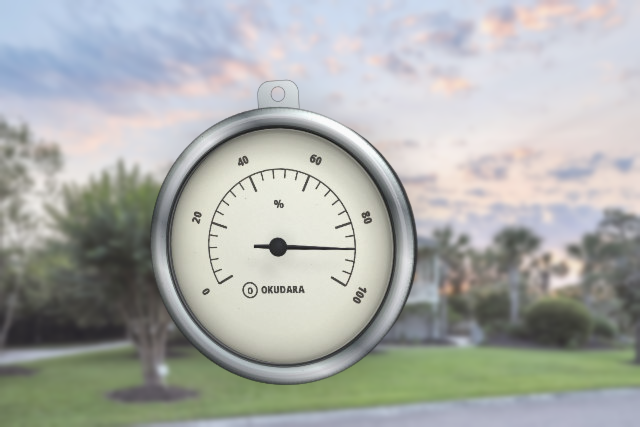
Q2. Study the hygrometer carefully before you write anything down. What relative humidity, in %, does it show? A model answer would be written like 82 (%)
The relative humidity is 88 (%)
